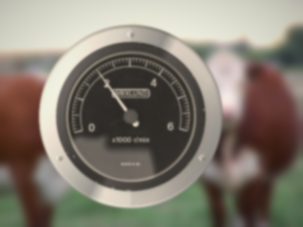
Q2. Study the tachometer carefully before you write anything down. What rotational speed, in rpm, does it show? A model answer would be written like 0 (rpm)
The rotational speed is 2000 (rpm)
